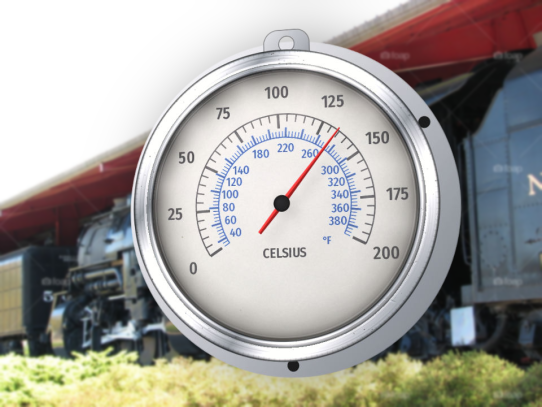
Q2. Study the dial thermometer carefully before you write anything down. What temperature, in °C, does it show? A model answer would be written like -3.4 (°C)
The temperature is 135 (°C)
